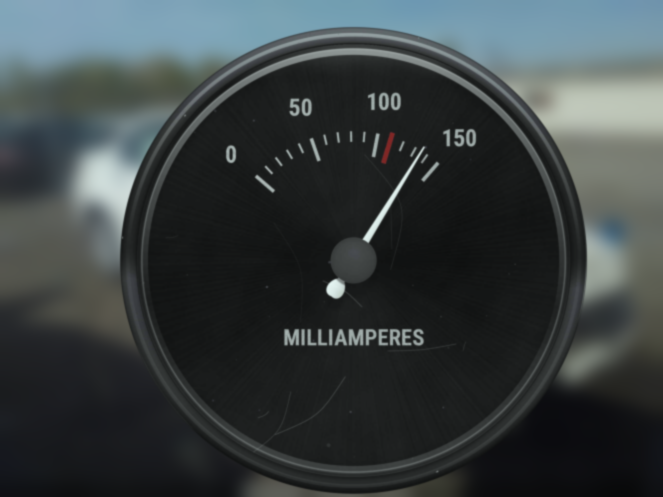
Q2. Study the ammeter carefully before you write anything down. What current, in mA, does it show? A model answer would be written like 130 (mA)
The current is 135 (mA)
